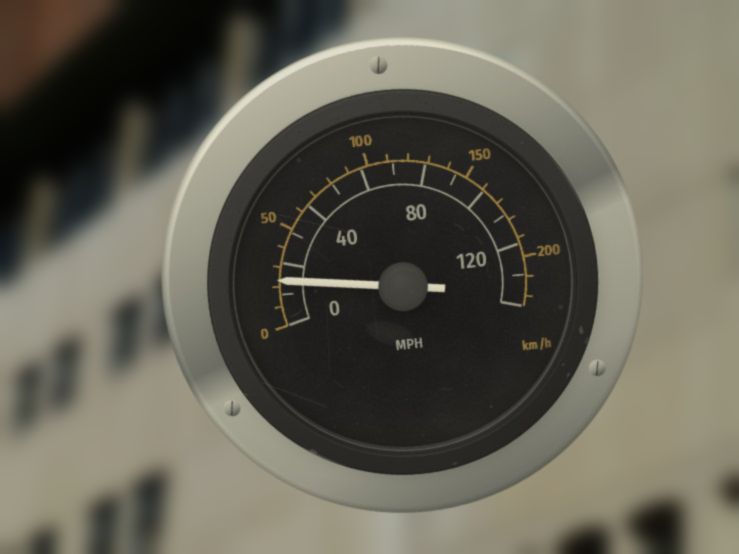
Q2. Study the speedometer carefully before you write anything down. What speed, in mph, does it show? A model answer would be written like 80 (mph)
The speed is 15 (mph)
